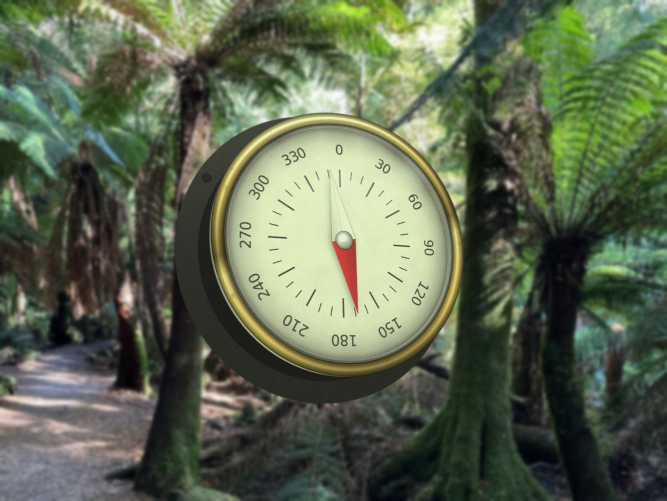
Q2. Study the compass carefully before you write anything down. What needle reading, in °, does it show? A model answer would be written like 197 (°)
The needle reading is 170 (°)
